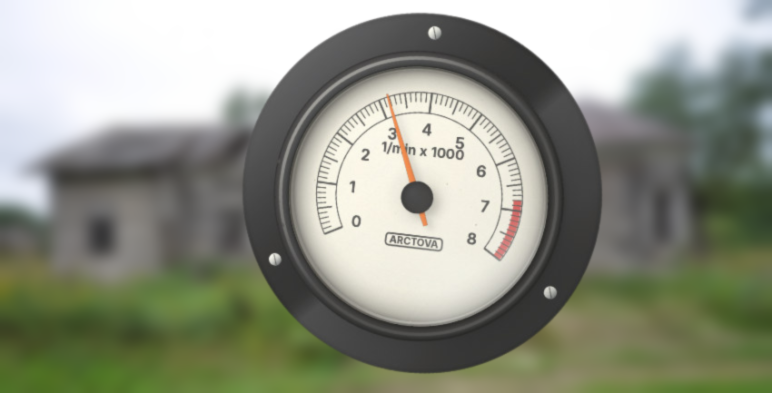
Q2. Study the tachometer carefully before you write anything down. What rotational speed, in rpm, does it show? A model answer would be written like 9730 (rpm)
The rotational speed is 3200 (rpm)
